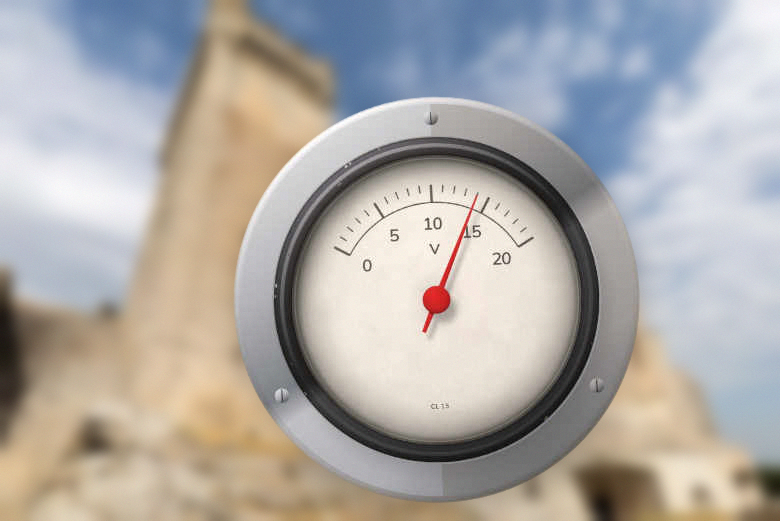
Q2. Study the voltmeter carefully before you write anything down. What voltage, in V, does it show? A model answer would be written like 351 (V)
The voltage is 14 (V)
